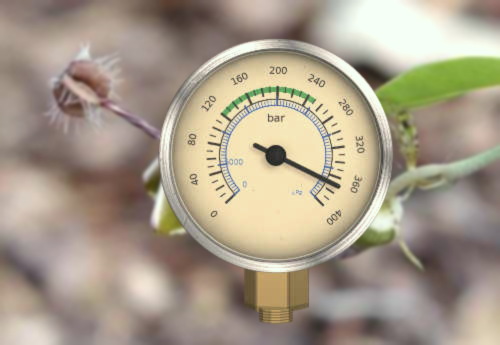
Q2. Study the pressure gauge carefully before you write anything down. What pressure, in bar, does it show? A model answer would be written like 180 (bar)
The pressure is 370 (bar)
